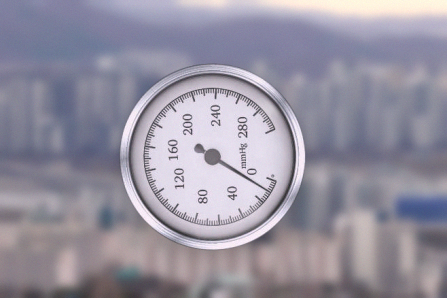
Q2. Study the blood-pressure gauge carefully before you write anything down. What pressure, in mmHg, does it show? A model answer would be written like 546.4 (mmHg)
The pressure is 10 (mmHg)
